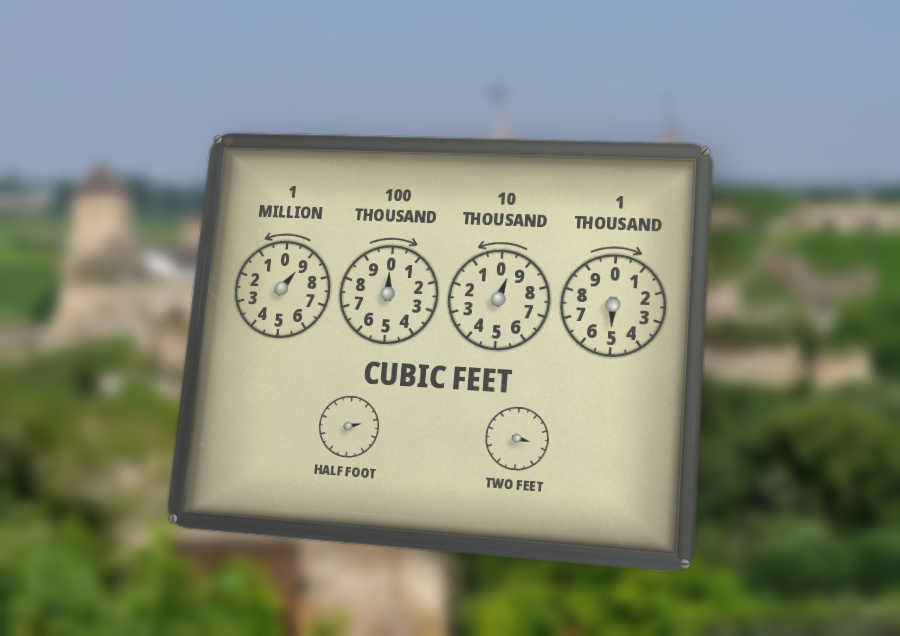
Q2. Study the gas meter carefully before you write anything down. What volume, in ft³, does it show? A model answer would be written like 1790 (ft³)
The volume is 899500 (ft³)
